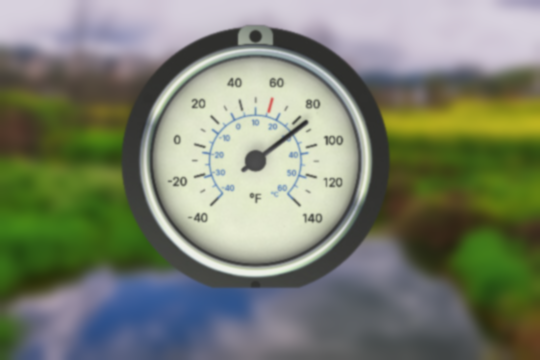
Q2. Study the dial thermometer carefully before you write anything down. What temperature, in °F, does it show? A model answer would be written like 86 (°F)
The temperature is 85 (°F)
